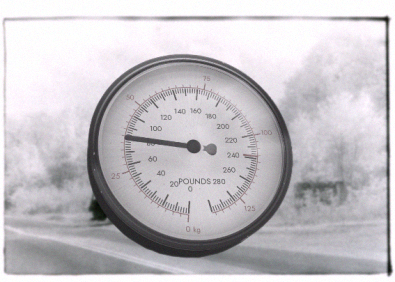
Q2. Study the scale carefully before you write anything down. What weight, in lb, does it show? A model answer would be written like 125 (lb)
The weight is 80 (lb)
